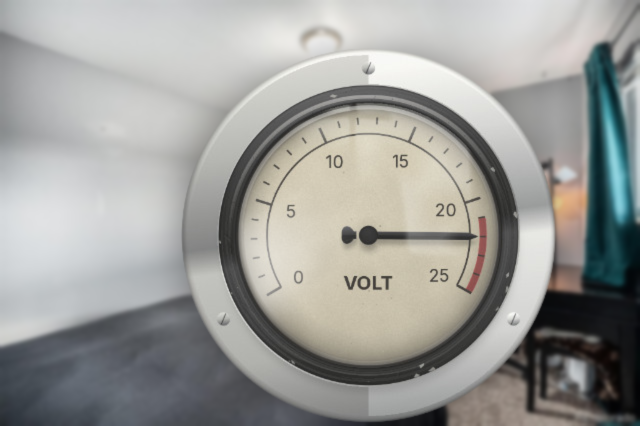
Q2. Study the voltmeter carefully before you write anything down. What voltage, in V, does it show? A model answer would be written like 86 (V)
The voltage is 22 (V)
